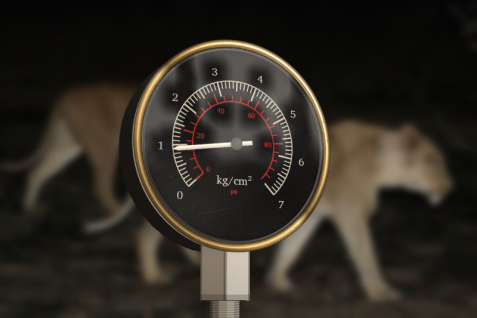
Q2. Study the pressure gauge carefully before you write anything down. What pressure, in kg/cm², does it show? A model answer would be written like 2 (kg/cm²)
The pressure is 0.9 (kg/cm²)
